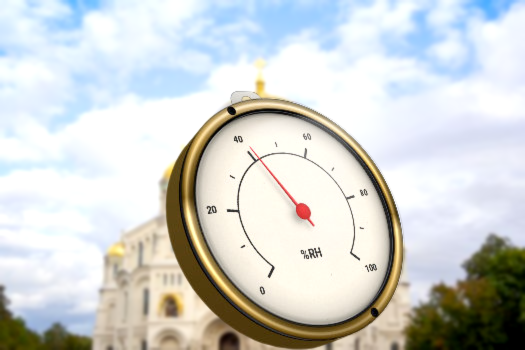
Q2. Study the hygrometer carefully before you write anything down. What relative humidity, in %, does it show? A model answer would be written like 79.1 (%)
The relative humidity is 40 (%)
